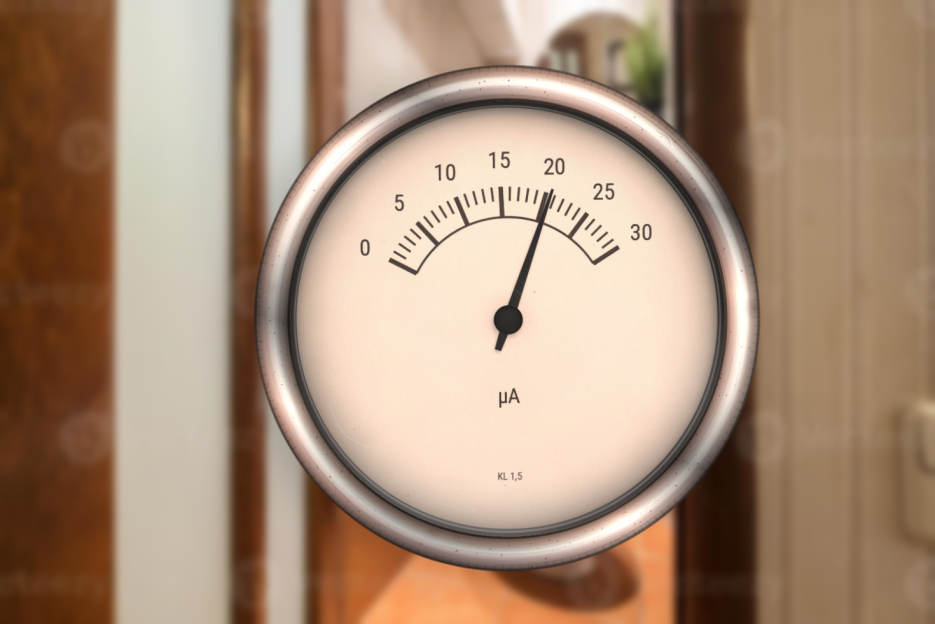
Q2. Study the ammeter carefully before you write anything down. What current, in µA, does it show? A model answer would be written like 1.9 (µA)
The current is 20.5 (µA)
